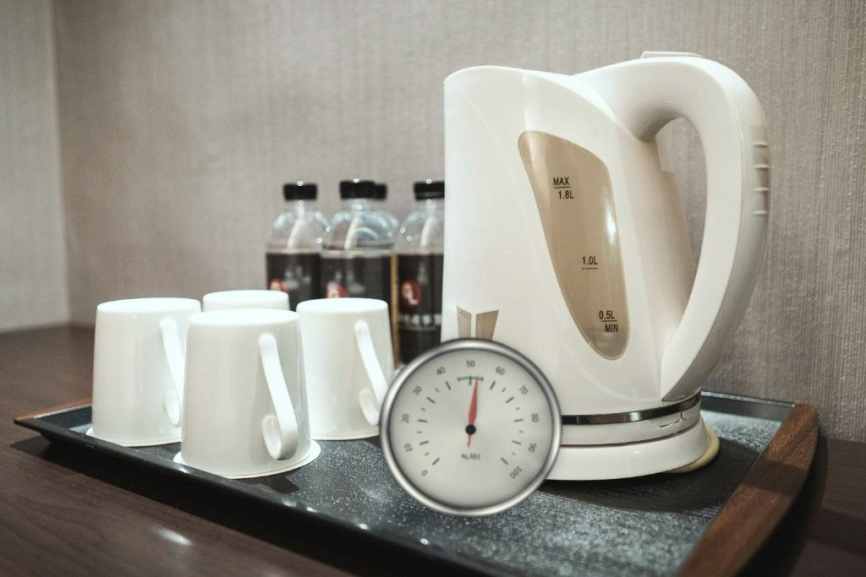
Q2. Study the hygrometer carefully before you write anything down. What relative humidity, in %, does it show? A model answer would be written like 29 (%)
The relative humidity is 52.5 (%)
